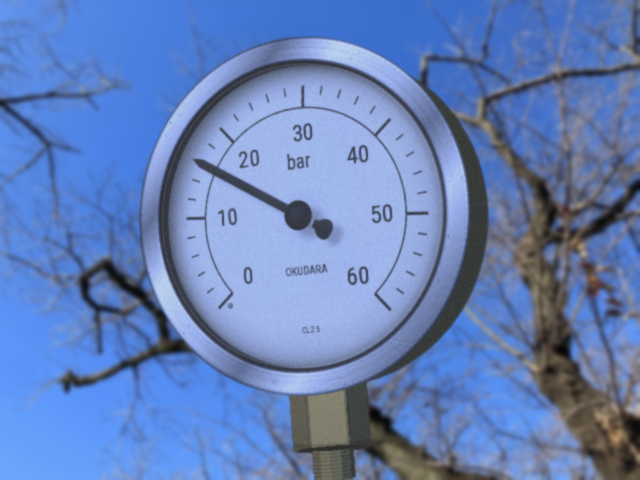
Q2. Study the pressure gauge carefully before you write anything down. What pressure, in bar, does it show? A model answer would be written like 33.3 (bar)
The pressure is 16 (bar)
